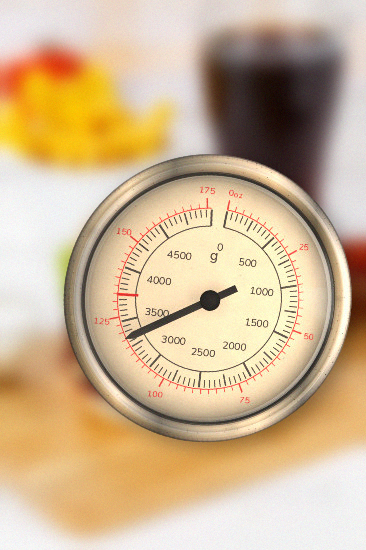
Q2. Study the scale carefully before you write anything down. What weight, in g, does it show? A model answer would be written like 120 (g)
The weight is 3350 (g)
